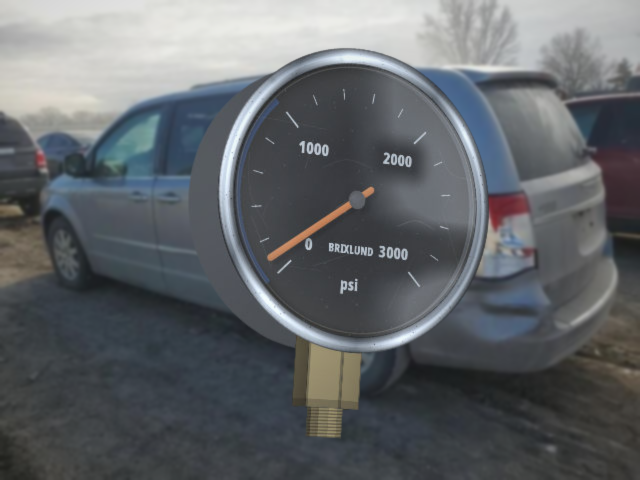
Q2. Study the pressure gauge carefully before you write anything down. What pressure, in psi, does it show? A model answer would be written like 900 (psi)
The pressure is 100 (psi)
